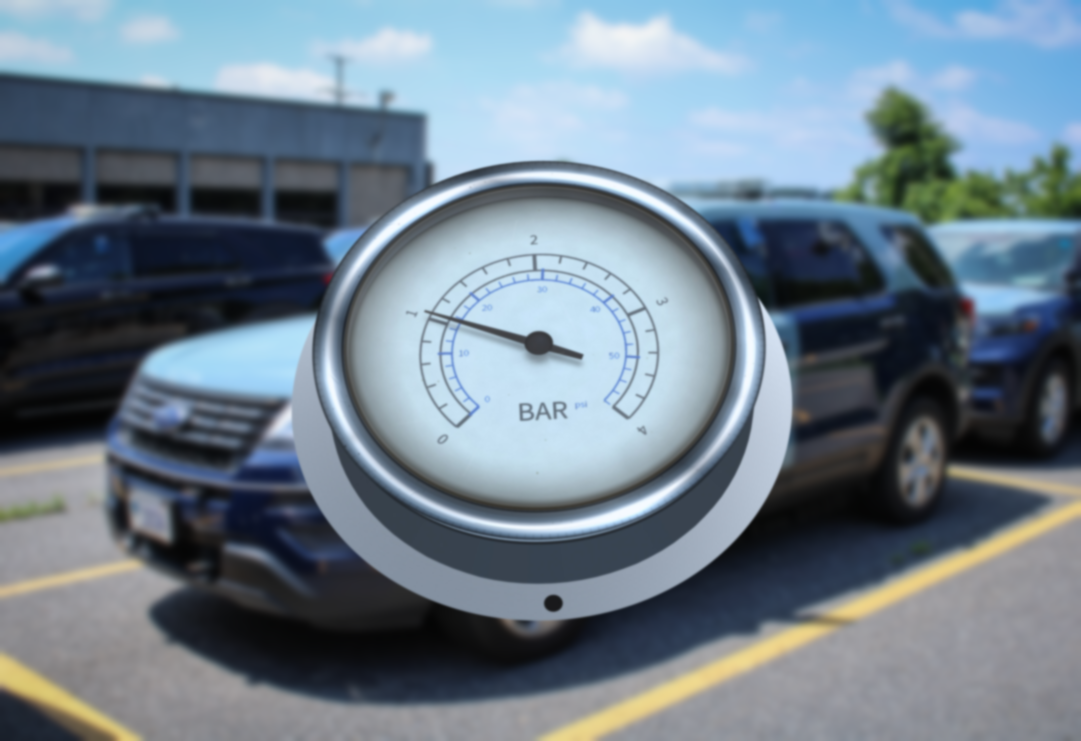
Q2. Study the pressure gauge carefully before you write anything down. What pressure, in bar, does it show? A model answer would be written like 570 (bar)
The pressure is 1 (bar)
